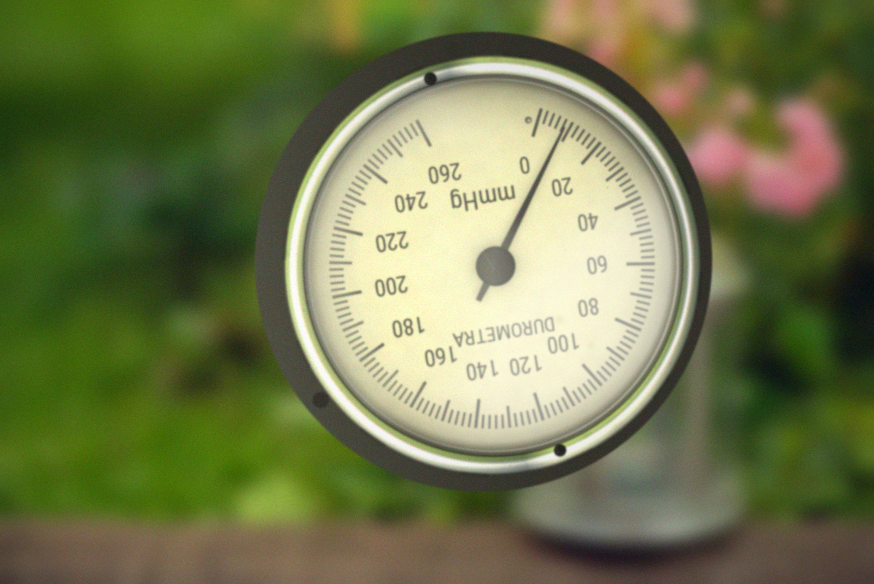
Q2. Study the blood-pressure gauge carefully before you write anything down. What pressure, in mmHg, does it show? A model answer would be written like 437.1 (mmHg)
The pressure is 8 (mmHg)
